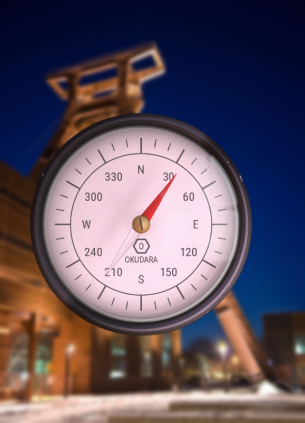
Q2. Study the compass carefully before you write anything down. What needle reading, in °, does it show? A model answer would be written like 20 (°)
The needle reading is 35 (°)
